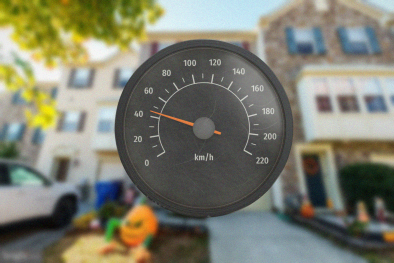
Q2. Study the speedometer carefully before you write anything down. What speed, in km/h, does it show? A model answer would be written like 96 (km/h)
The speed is 45 (km/h)
